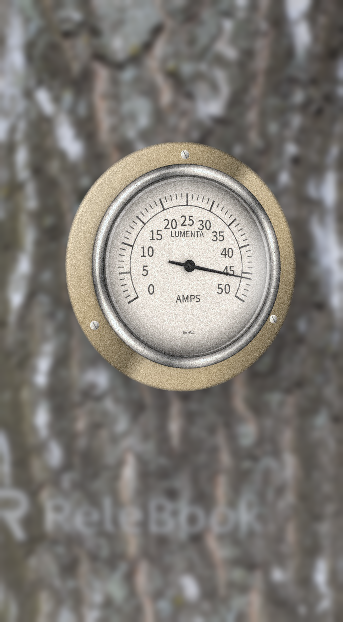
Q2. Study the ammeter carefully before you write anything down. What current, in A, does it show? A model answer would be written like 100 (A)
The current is 46 (A)
